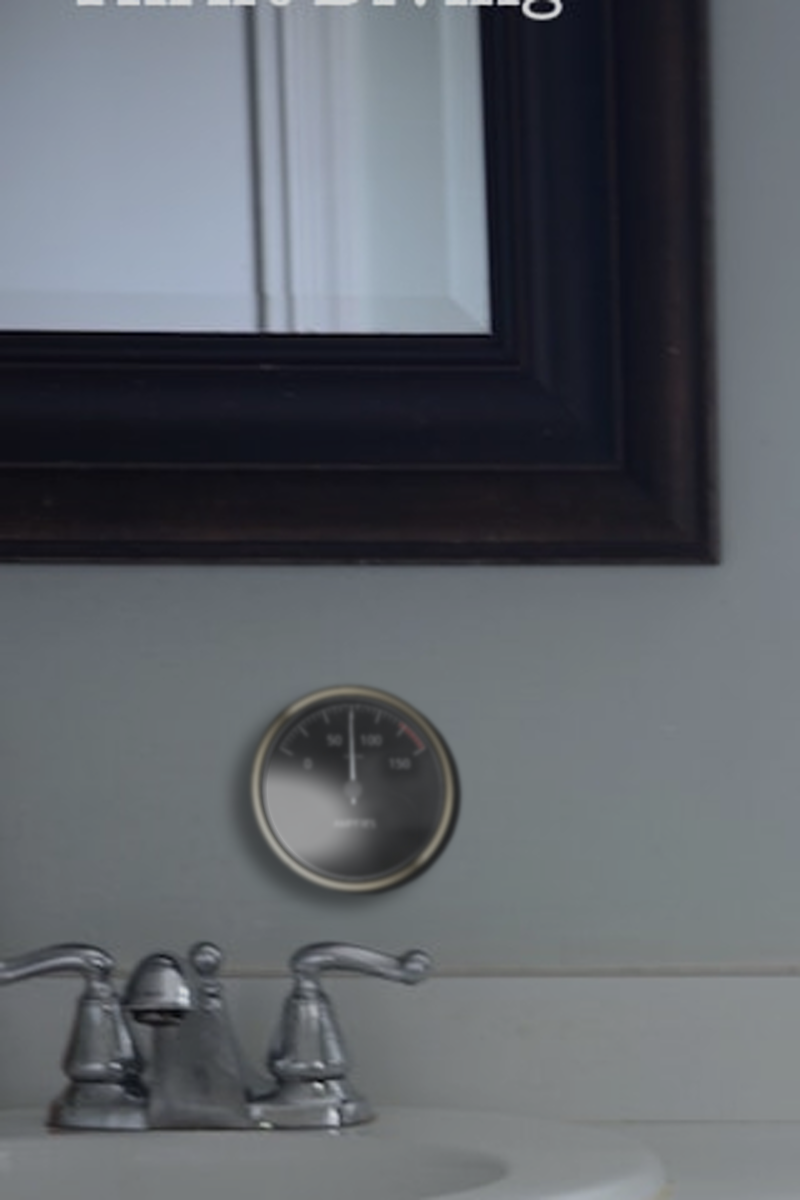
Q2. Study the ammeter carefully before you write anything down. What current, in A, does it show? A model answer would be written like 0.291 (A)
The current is 75 (A)
